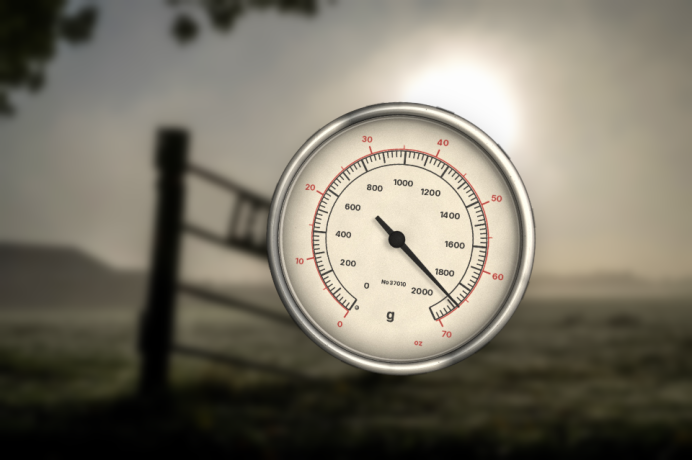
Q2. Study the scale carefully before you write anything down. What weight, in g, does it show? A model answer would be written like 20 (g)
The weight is 1880 (g)
